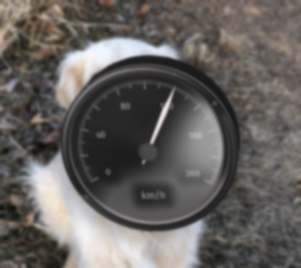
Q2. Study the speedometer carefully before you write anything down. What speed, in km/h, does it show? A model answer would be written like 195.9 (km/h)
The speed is 120 (km/h)
